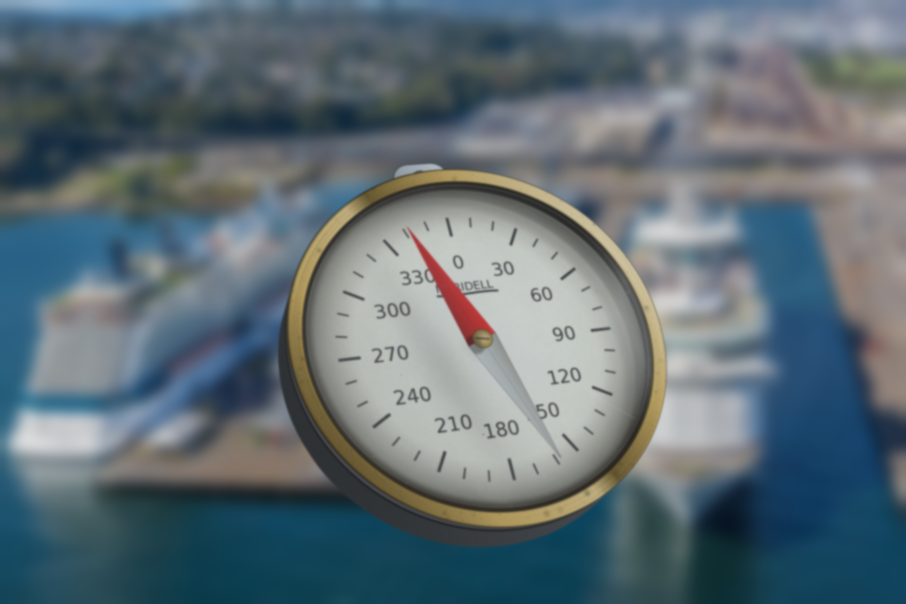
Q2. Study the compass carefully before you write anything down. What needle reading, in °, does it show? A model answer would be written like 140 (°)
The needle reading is 340 (°)
